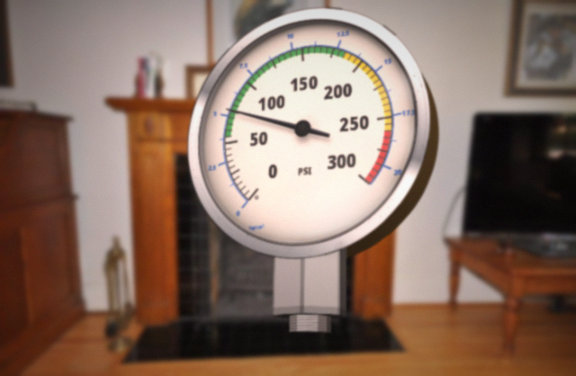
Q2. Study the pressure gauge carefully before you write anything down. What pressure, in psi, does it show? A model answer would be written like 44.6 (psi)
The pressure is 75 (psi)
